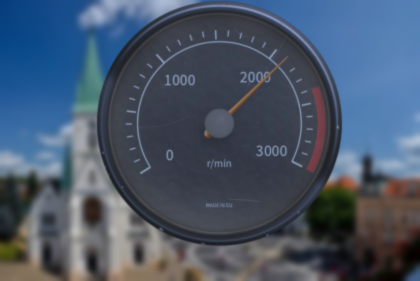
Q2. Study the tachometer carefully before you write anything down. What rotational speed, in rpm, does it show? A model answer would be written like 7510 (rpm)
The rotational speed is 2100 (rpm)
